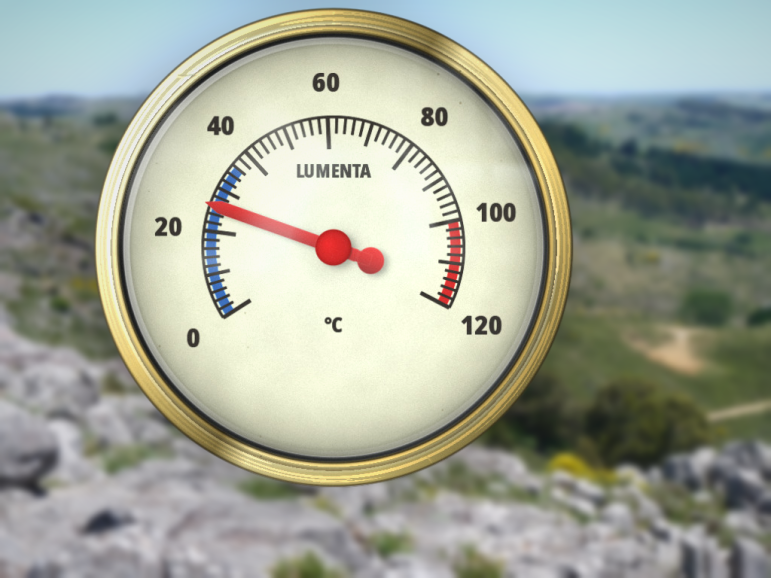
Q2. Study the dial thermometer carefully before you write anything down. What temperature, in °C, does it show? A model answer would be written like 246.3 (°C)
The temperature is 26 (°C)
